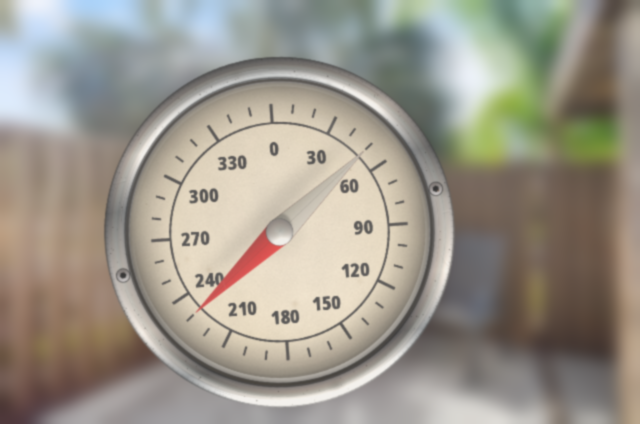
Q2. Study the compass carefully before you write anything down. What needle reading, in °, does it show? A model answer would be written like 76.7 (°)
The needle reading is 230 (°)
